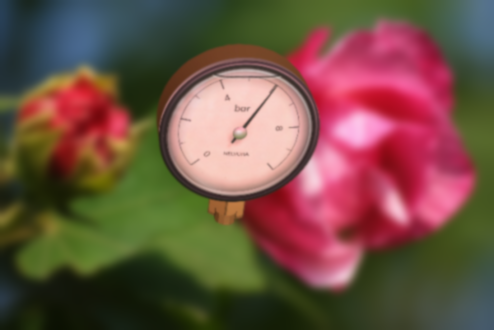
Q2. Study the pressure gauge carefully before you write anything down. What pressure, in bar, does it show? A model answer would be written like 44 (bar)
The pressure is 6 (bar)
